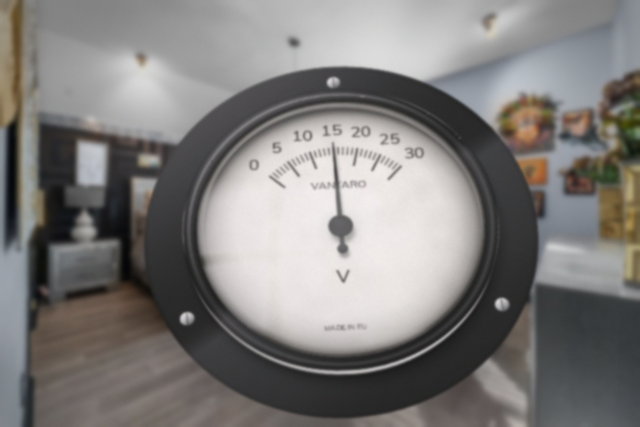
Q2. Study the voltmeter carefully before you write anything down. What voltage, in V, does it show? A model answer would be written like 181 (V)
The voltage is 15 (V)
